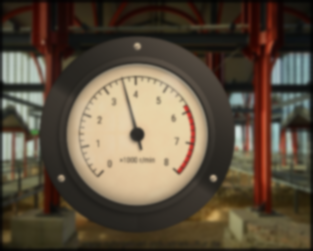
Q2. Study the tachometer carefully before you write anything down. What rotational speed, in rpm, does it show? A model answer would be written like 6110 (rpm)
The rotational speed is 3600 (rpm)
